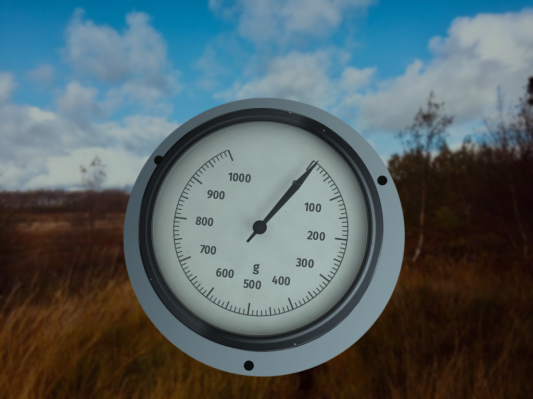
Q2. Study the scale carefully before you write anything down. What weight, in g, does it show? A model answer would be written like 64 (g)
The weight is 10 (g)
